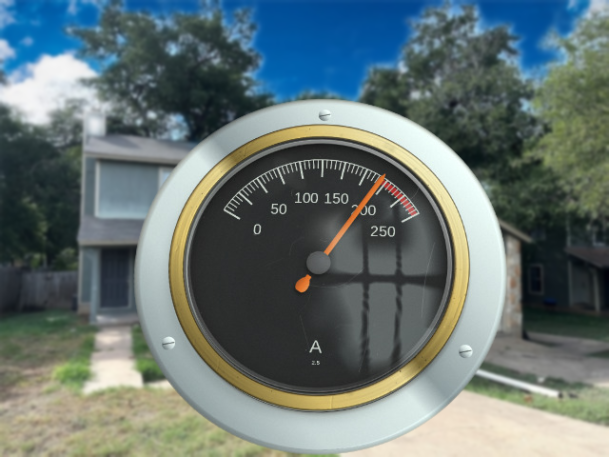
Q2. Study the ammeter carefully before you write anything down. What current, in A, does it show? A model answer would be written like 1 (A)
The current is 195 (A)
